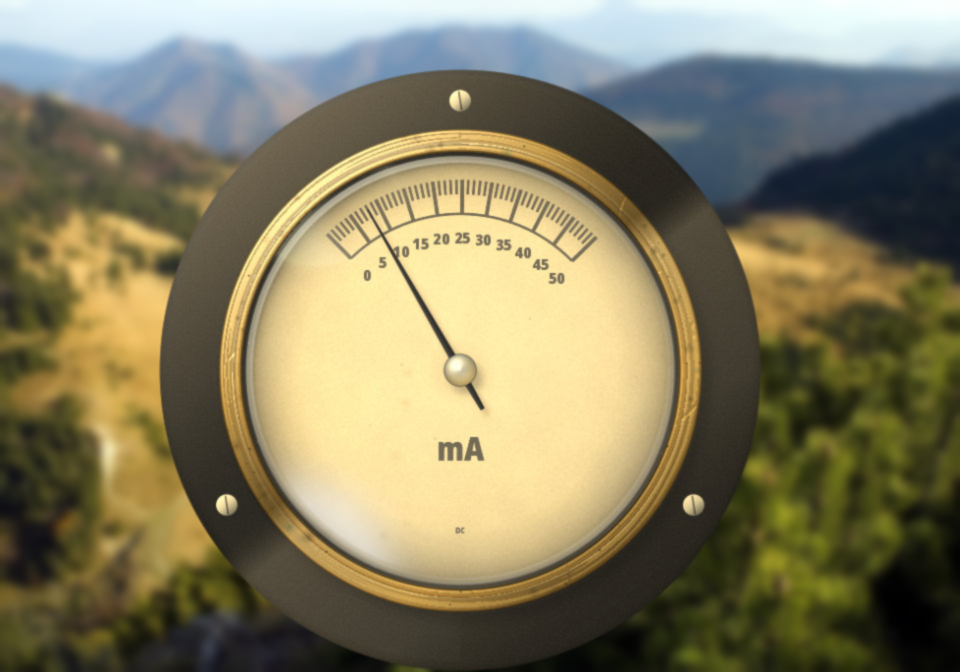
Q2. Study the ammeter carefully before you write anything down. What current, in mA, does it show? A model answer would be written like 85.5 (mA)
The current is 8 (mA)
